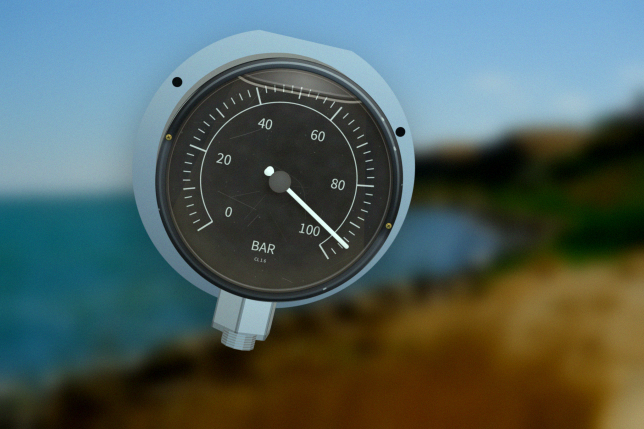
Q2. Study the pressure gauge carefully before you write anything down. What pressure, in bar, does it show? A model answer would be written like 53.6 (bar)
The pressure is 95 (bar)
